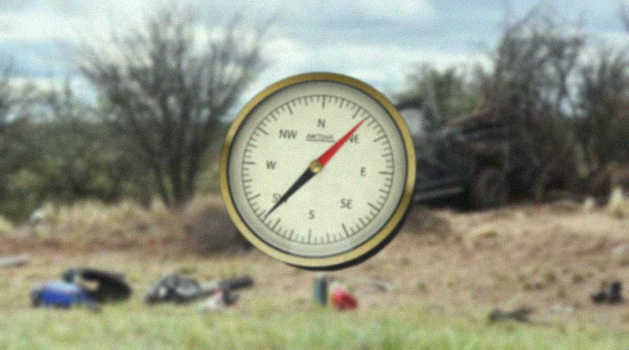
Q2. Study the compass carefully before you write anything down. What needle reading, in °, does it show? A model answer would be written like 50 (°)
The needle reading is 40 (°)
